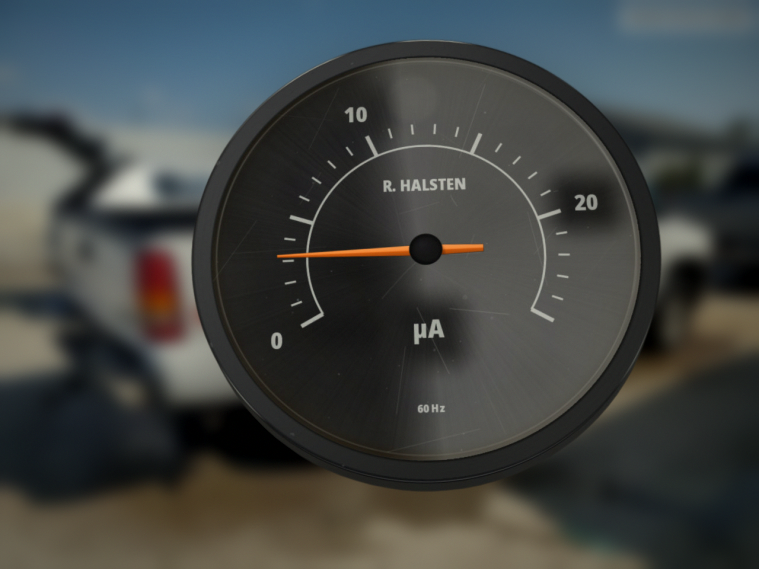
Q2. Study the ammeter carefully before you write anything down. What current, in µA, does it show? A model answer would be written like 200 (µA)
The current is 3 (µA)
